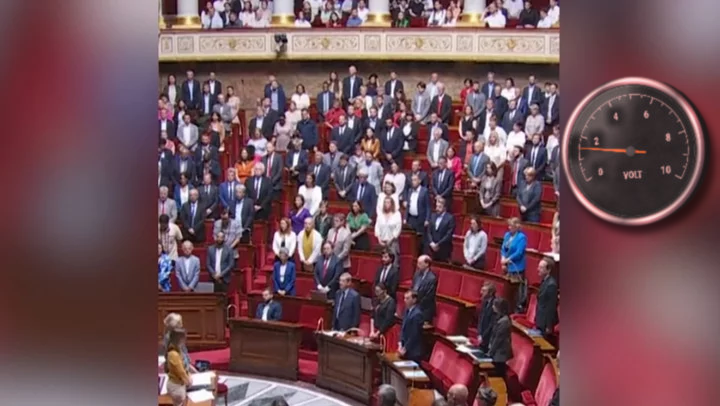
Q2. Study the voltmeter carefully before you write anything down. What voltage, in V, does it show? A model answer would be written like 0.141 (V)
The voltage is 1.5 (V)
